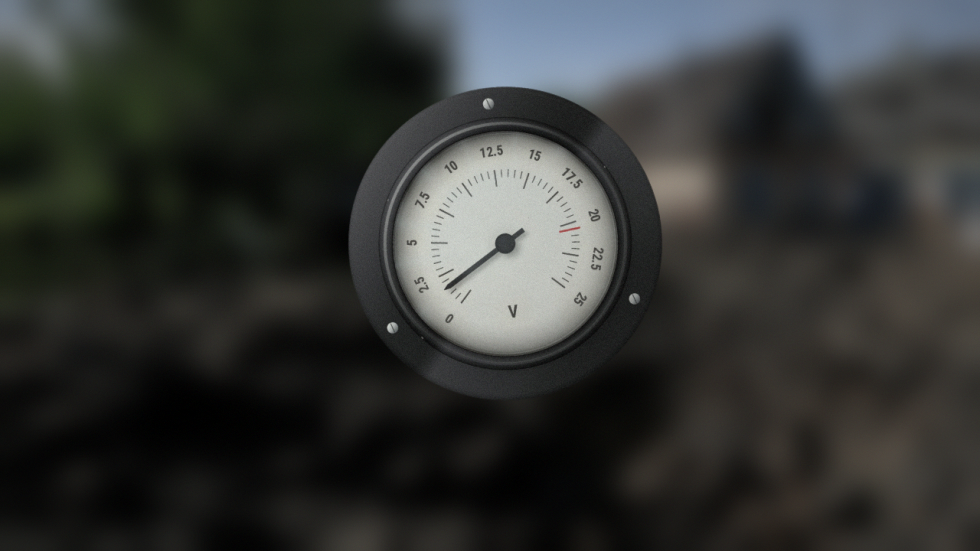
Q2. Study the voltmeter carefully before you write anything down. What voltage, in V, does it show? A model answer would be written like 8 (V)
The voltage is 1.5 (V)
